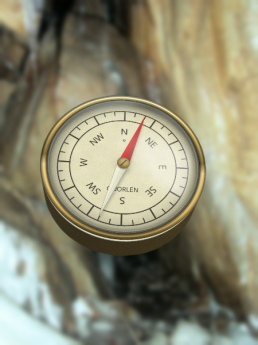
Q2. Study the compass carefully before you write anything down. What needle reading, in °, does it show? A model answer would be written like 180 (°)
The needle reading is 20 (°)
